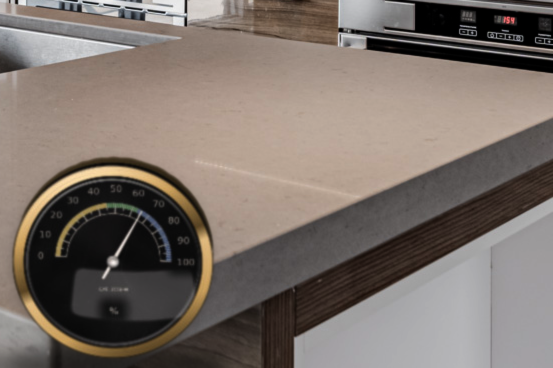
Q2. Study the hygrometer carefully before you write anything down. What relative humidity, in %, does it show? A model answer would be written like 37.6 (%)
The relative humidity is 65 (%)
